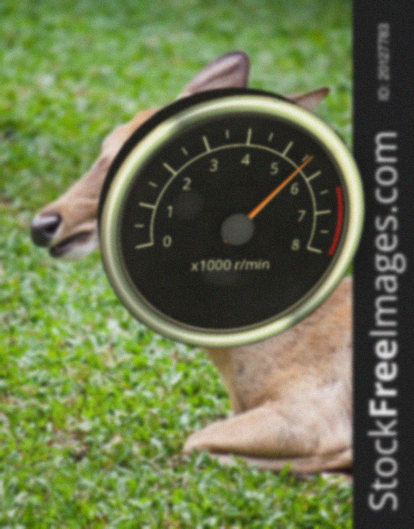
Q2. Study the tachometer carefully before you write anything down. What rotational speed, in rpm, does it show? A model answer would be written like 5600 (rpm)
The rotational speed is 5500 (rpm)
